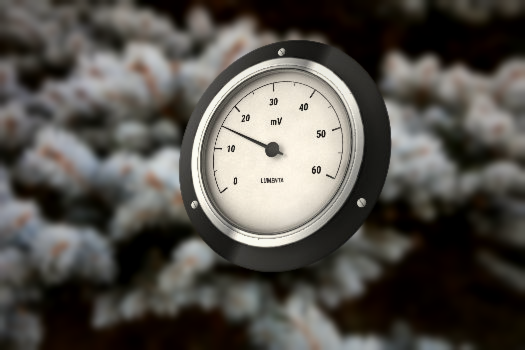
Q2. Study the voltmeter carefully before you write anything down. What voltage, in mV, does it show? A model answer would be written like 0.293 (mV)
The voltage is 15 (mV)
